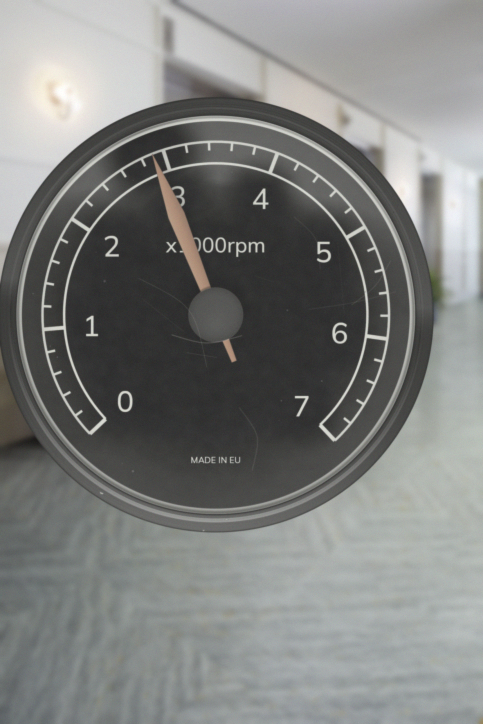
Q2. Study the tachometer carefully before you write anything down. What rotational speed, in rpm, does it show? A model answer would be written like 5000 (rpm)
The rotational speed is 2900 (rpm)
